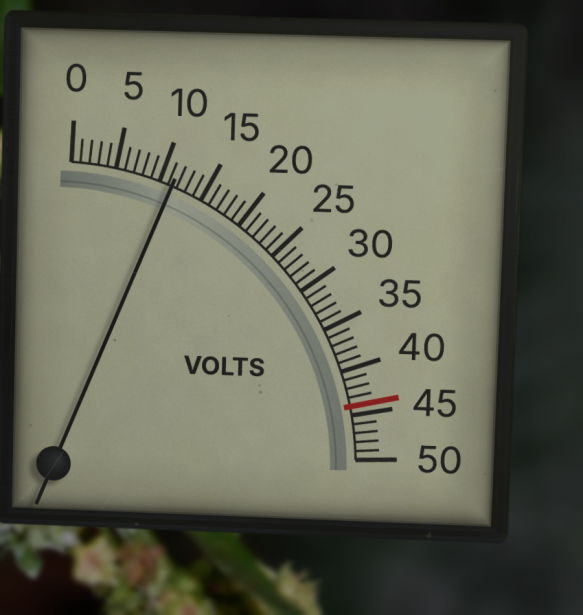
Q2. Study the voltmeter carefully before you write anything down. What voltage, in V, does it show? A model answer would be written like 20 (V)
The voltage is 11.5 (V)
